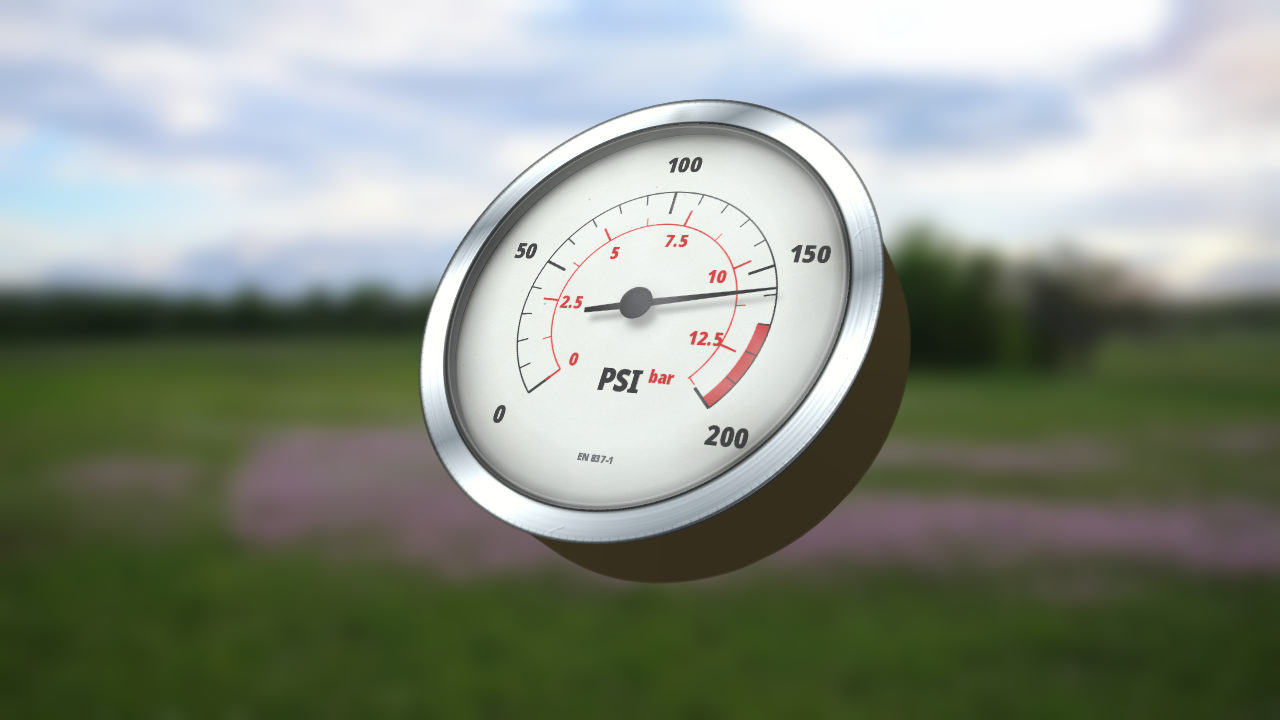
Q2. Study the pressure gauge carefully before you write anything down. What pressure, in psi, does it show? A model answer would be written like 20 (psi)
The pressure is 160 (psi)
